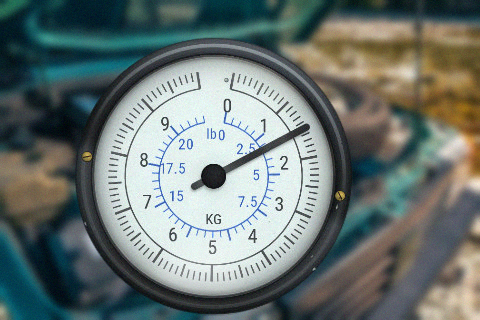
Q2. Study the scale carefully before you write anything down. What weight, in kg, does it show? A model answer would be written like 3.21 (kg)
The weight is 1.5 (kg)
